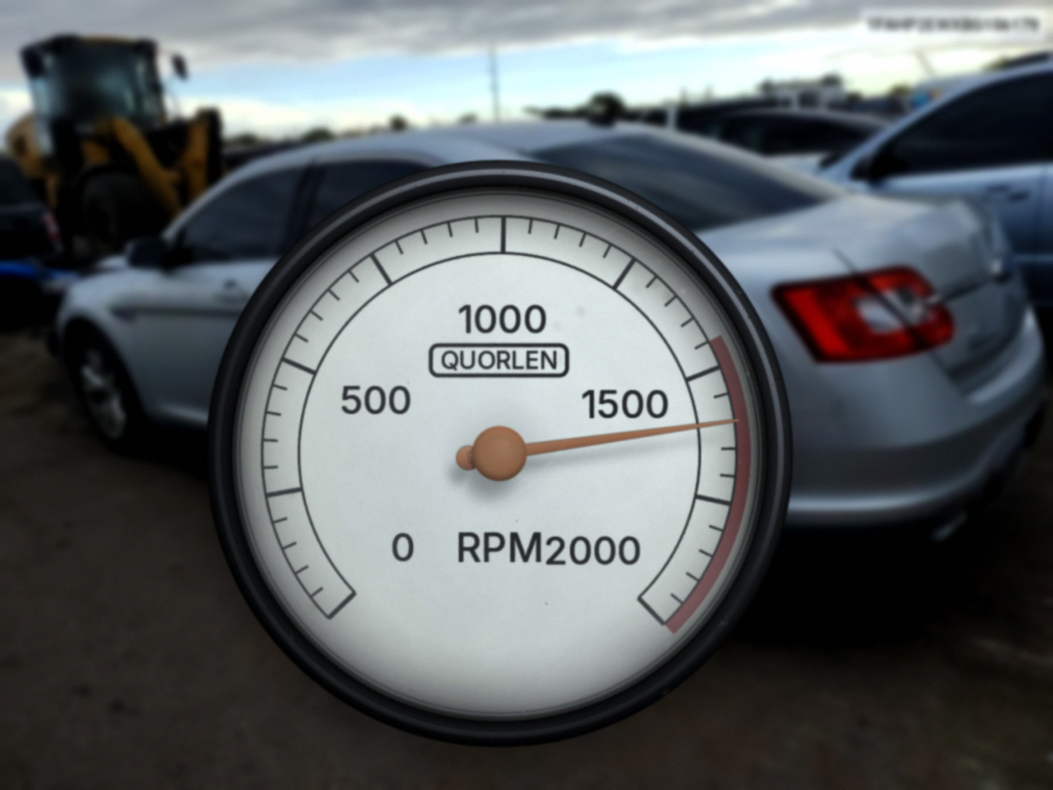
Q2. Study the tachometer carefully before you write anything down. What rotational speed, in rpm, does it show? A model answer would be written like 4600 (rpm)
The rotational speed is 1600 (rpm)
